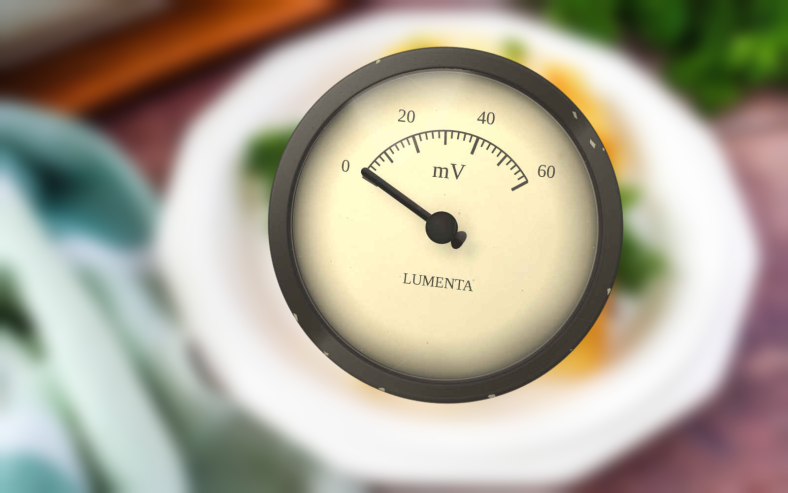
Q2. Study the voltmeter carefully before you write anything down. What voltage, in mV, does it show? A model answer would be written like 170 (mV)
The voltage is 2 (mV)
